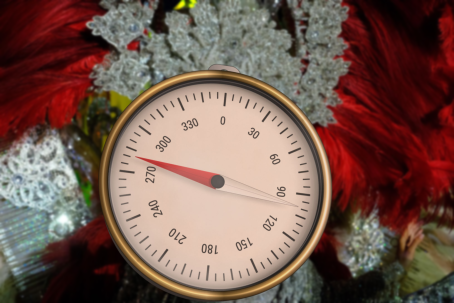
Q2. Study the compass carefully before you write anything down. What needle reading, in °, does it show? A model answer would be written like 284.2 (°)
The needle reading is 280 (°)
